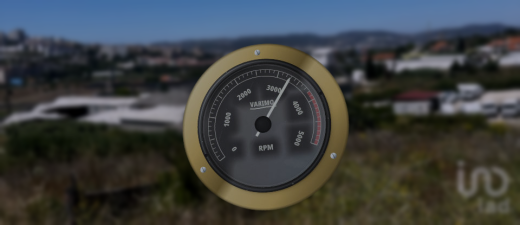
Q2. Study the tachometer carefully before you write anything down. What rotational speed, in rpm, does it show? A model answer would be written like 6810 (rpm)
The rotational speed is 3300 (rpm)
